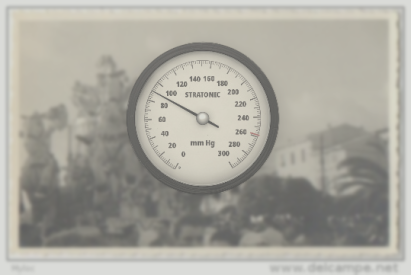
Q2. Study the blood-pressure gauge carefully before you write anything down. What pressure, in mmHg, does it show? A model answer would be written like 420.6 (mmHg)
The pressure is 90 (mmHg)
